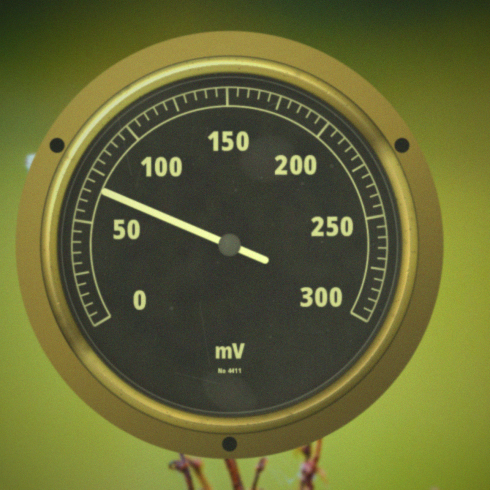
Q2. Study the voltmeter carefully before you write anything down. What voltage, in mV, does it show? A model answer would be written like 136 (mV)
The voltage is 67.5 (mV)
